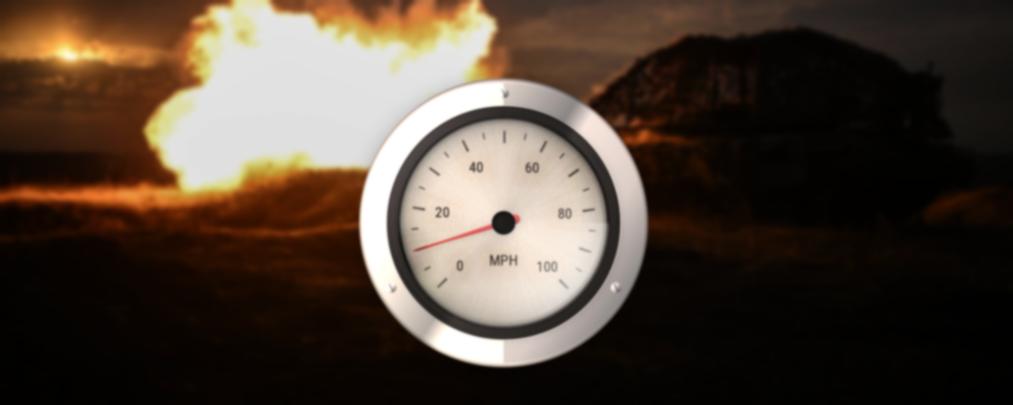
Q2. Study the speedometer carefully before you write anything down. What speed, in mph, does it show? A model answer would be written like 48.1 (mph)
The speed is 10 (mph)
